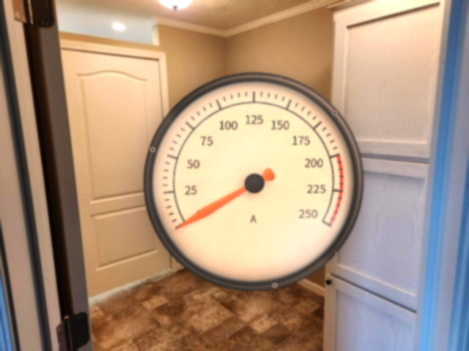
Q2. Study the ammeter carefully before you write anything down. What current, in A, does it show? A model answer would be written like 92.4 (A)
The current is 0 (A)
